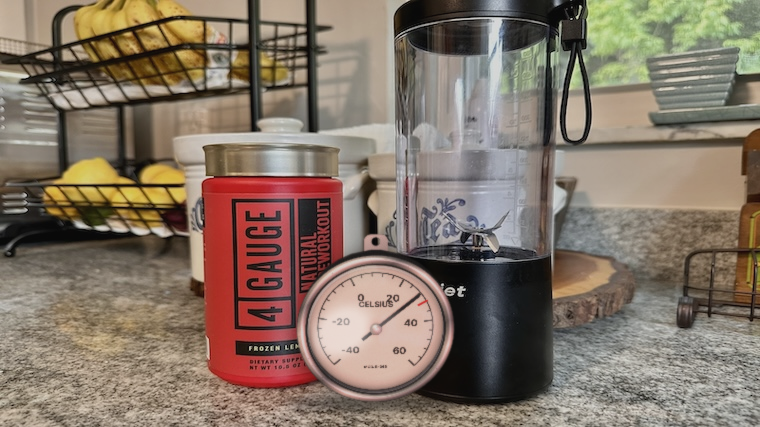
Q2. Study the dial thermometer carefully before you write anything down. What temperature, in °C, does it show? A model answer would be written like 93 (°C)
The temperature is 28 (°C)
